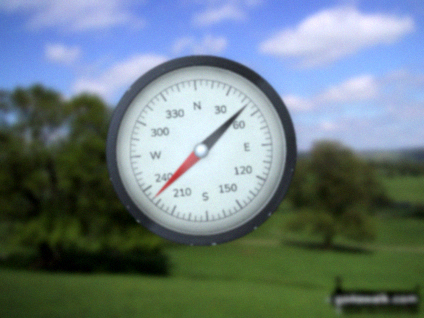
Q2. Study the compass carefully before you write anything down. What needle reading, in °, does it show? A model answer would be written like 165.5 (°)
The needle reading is 230 (°)
